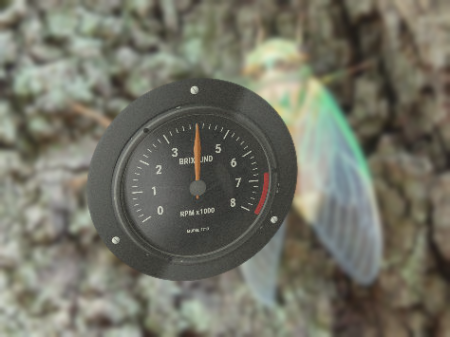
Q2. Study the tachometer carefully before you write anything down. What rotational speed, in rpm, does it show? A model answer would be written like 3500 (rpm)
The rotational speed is 4000 (rpm)
